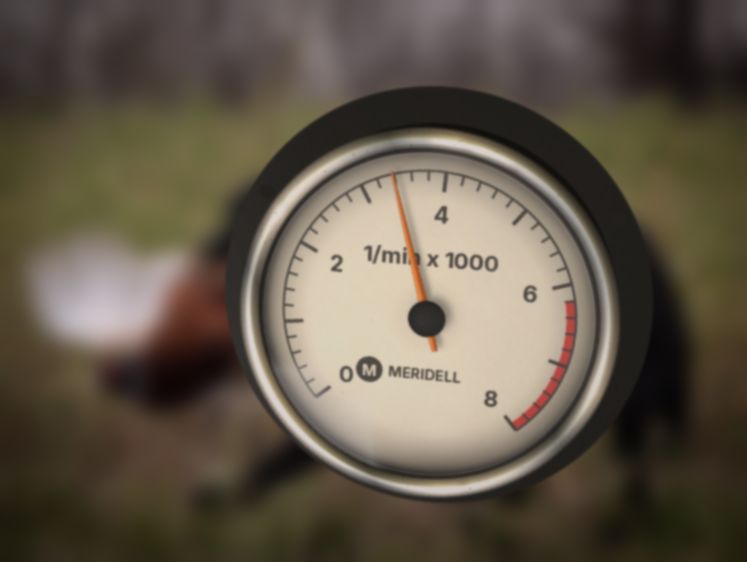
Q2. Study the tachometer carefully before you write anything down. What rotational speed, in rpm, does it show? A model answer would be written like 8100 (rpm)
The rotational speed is 3400 (rpm)
